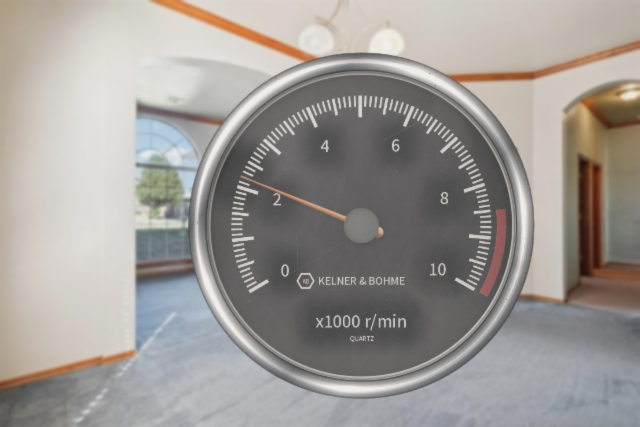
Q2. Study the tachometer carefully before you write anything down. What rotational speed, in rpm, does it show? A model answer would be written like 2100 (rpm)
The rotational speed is 2200 (rpm)
